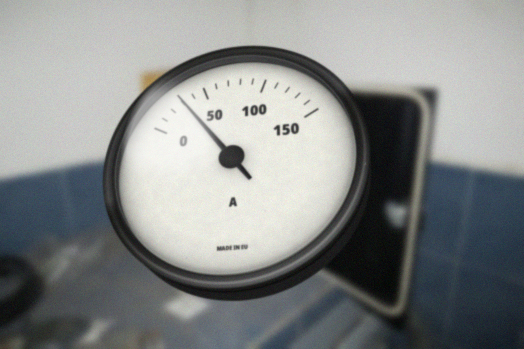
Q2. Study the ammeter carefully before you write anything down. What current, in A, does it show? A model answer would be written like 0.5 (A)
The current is 30 (A)
